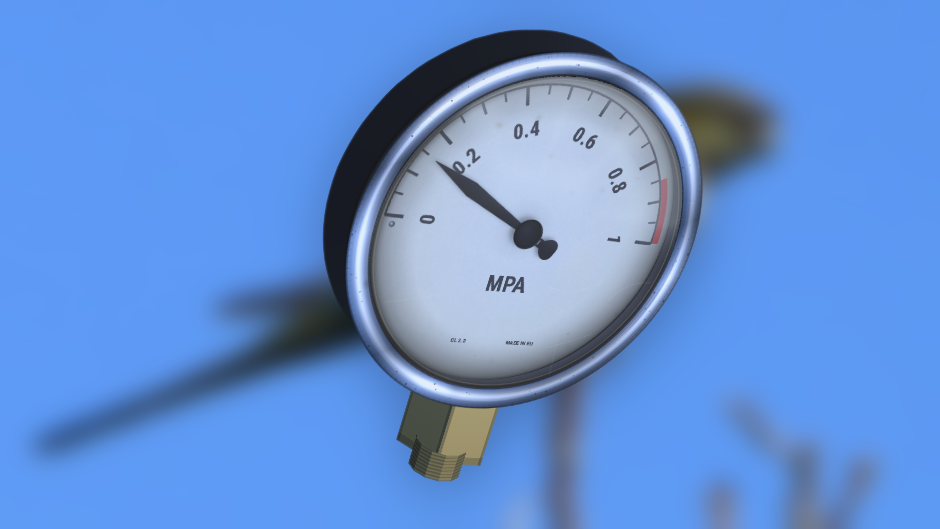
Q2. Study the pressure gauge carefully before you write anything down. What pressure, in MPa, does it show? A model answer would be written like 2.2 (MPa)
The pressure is 0.15 (MPa)
